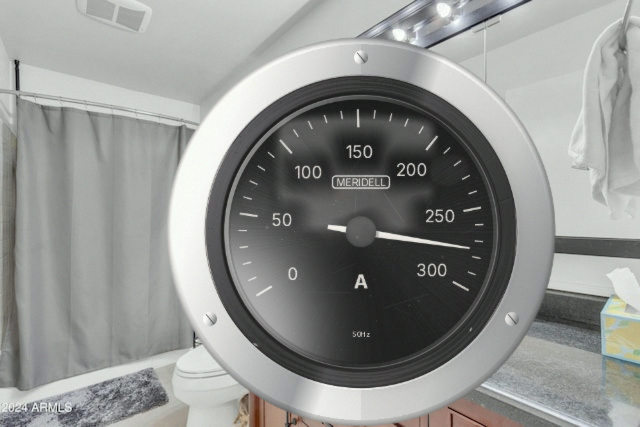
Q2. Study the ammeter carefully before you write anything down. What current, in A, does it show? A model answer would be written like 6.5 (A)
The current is 275 (A)
